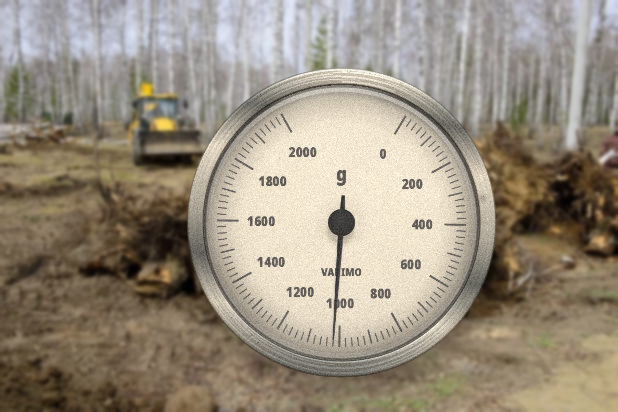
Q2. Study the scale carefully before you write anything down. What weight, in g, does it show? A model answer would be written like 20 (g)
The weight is 1020 (g)
